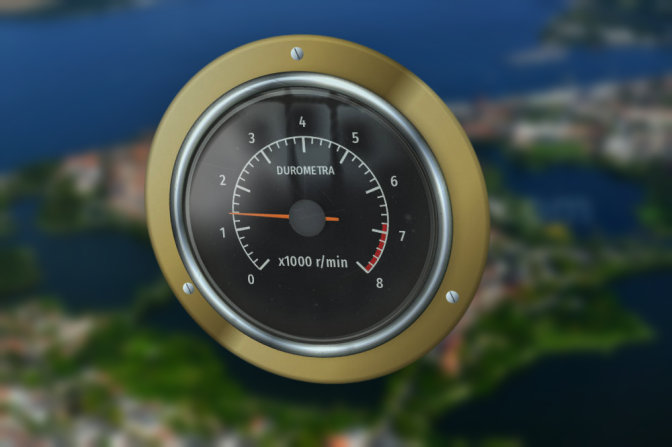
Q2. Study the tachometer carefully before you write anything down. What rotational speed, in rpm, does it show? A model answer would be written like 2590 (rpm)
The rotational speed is 1400 (rpm)
